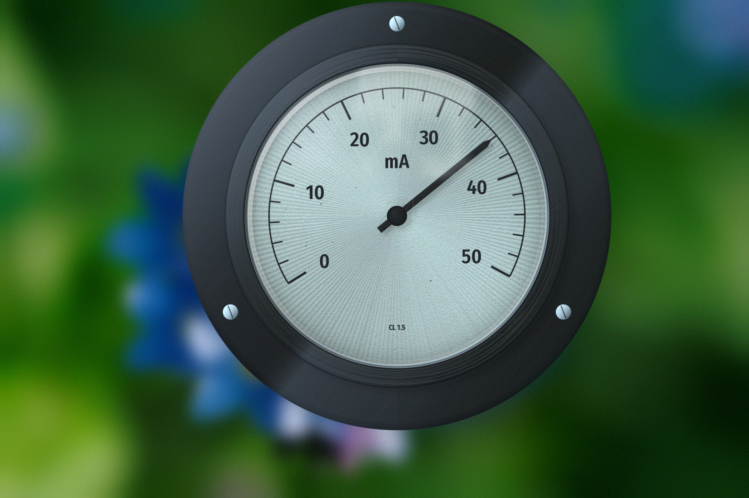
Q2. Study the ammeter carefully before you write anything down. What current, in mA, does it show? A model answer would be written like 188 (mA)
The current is 36 (mA)
